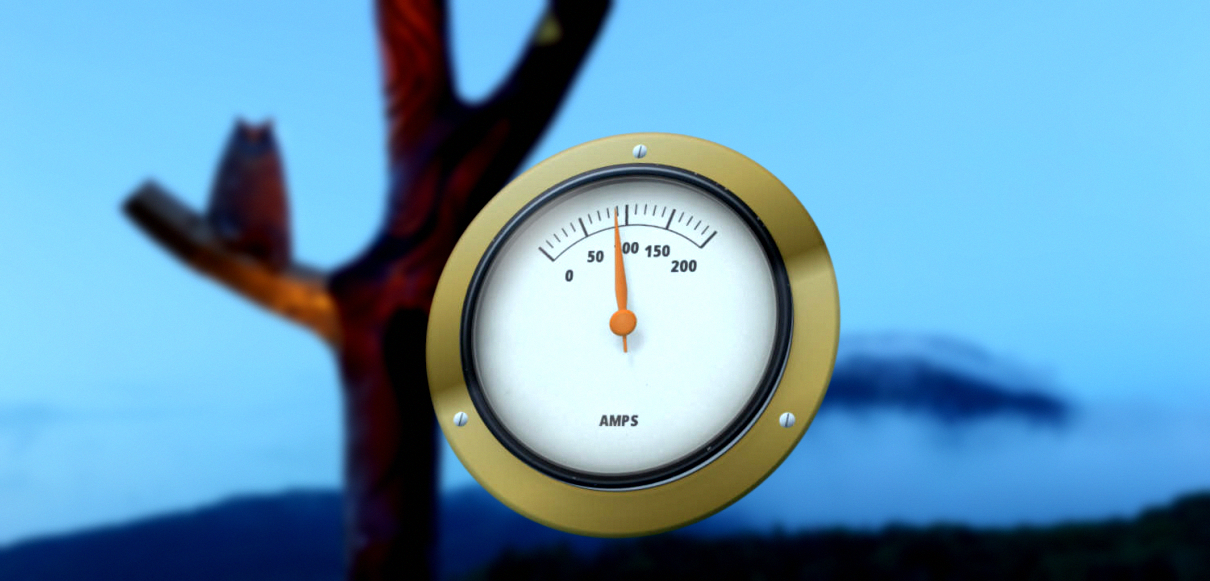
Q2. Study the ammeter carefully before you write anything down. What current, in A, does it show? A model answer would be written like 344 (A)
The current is 90 (A)
